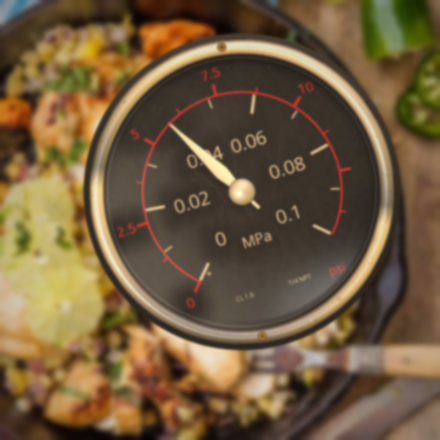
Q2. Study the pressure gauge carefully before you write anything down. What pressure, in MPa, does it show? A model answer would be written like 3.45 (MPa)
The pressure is 0.04 (MPa)
